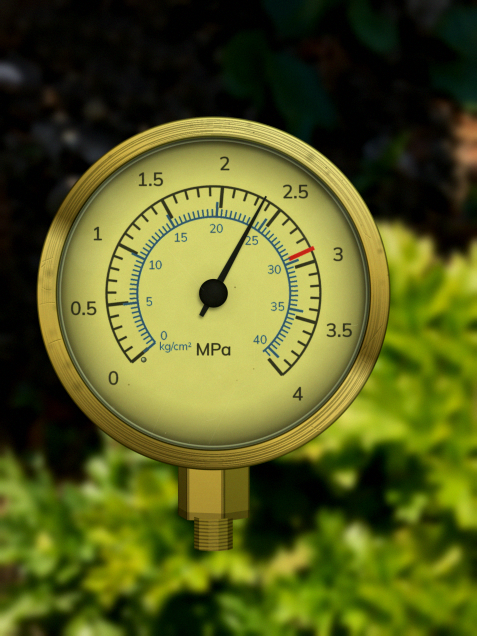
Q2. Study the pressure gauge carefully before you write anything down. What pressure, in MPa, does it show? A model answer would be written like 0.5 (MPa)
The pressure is 2.35 (MPa)
